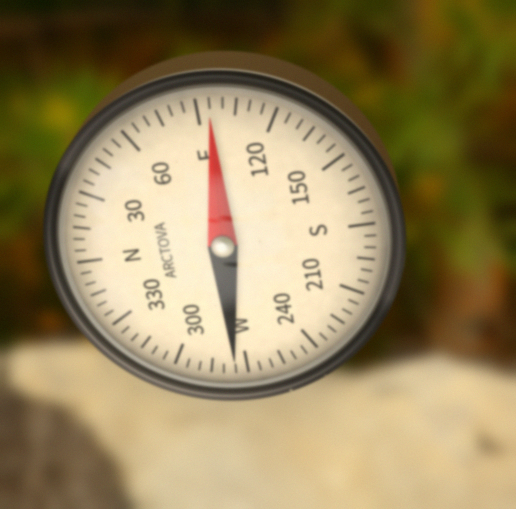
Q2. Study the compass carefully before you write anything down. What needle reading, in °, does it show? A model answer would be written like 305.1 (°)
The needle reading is 95 (°)
